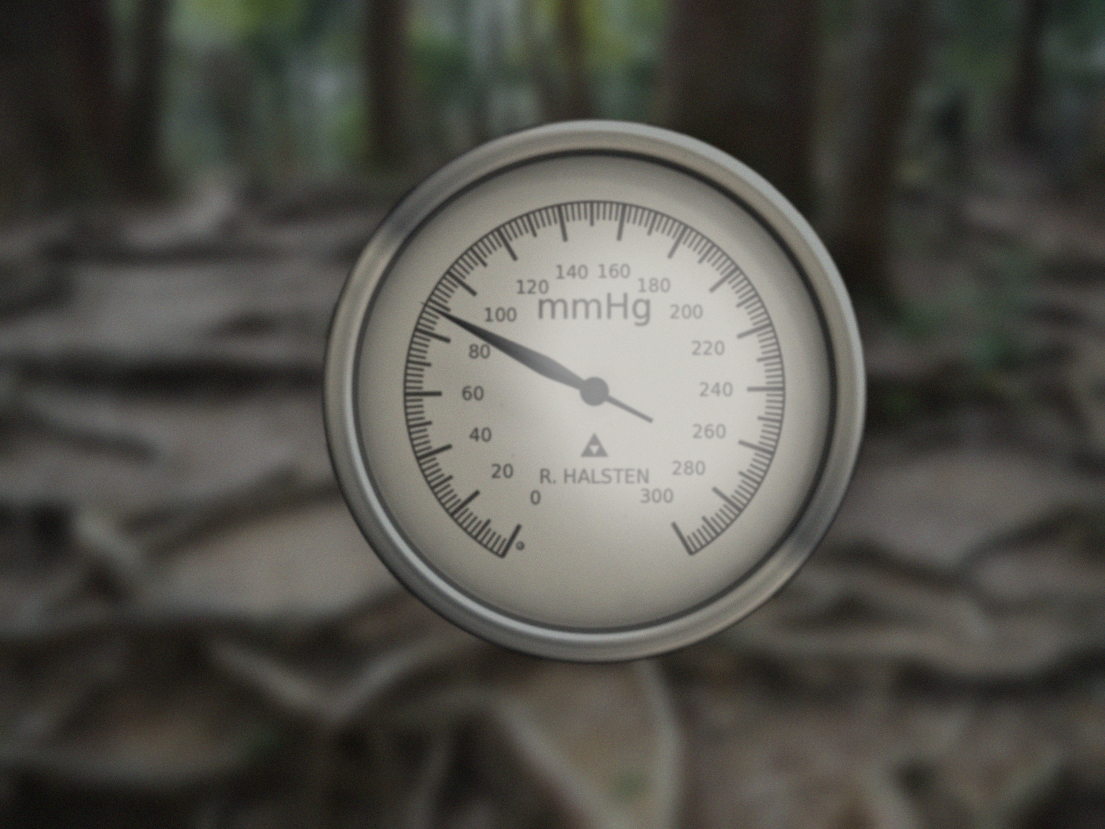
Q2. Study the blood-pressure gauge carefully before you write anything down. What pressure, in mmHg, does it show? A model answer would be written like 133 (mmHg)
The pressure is 88 (mmHg)
